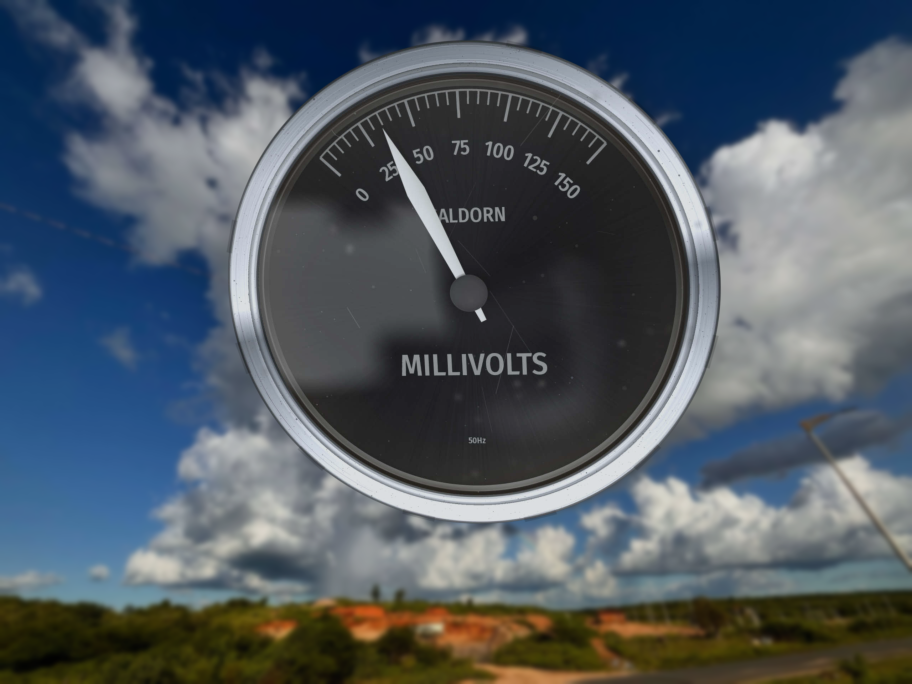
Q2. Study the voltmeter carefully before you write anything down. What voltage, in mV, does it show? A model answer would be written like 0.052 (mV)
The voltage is 35 (mV)
